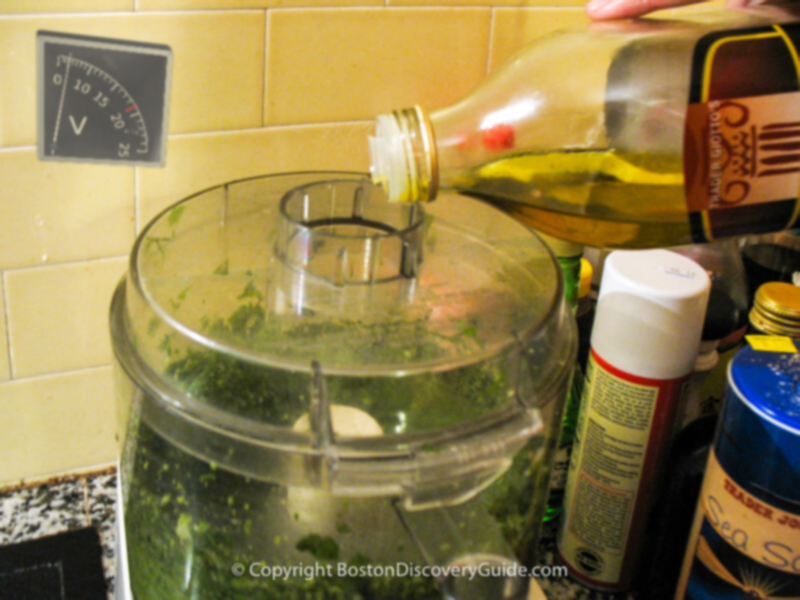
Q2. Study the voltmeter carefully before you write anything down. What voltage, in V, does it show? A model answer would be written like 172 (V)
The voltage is 5 (V)
